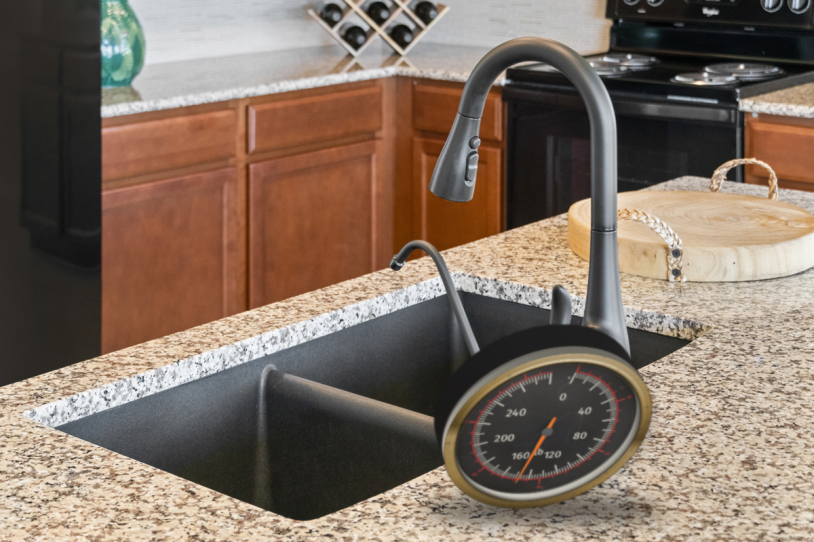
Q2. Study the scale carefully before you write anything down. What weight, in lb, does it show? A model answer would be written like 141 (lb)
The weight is 150 (lb)
